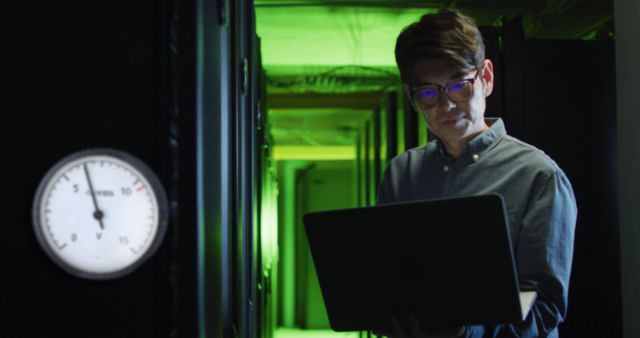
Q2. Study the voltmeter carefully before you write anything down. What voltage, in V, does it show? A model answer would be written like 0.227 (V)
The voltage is 6.5 (V)
